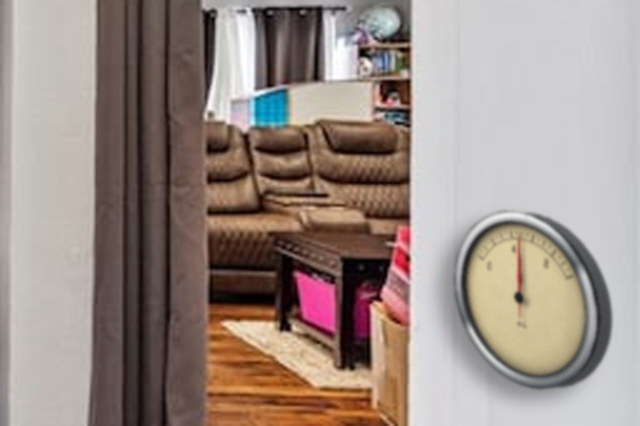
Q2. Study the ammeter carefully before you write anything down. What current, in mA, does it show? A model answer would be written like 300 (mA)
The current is 5 (mA)
